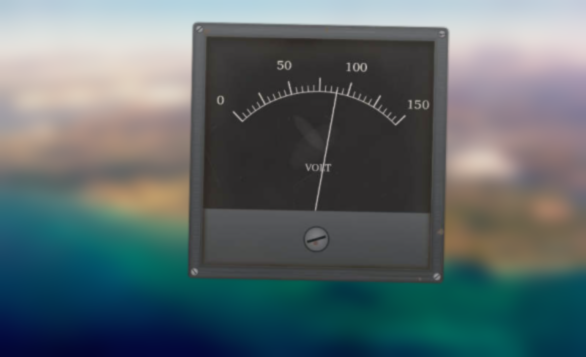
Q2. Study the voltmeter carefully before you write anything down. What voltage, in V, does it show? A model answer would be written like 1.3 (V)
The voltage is 90 (V)
